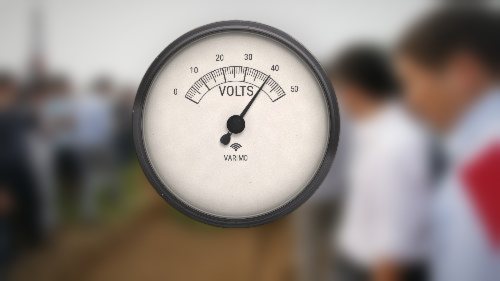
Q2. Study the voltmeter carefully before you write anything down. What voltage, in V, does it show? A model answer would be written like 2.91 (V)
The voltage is 40 (V)
